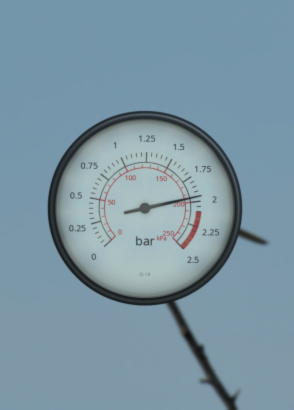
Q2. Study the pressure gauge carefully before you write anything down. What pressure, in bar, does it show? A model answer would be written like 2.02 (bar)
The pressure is 1.95 (bar)
